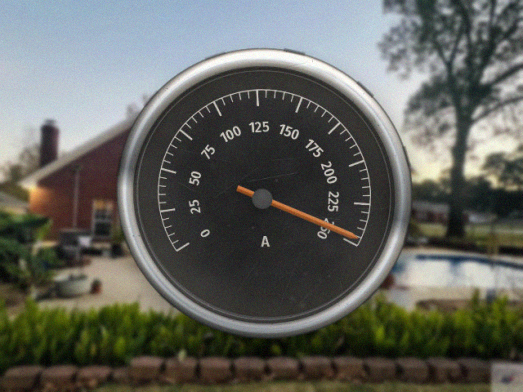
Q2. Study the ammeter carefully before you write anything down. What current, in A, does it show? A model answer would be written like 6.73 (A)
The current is 245 (A)
